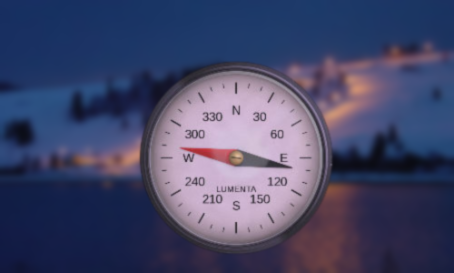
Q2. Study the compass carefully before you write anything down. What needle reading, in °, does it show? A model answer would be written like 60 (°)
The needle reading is 280 (°)
